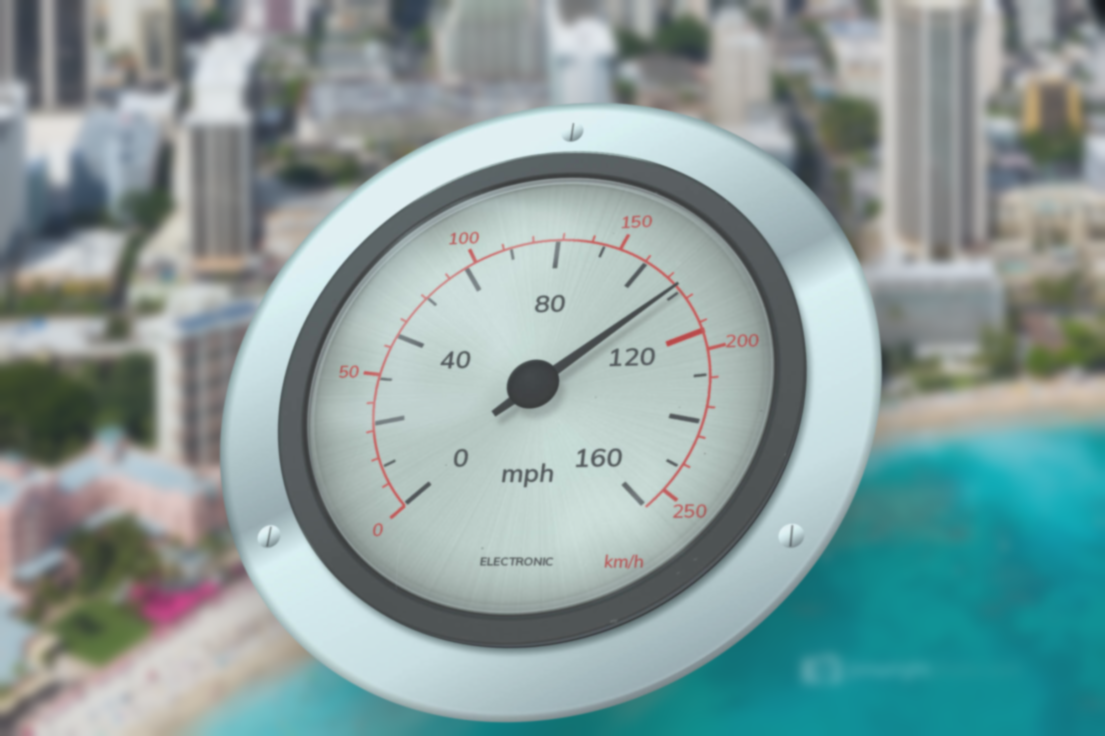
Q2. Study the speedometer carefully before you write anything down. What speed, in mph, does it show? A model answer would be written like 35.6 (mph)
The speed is 110 (mph)
